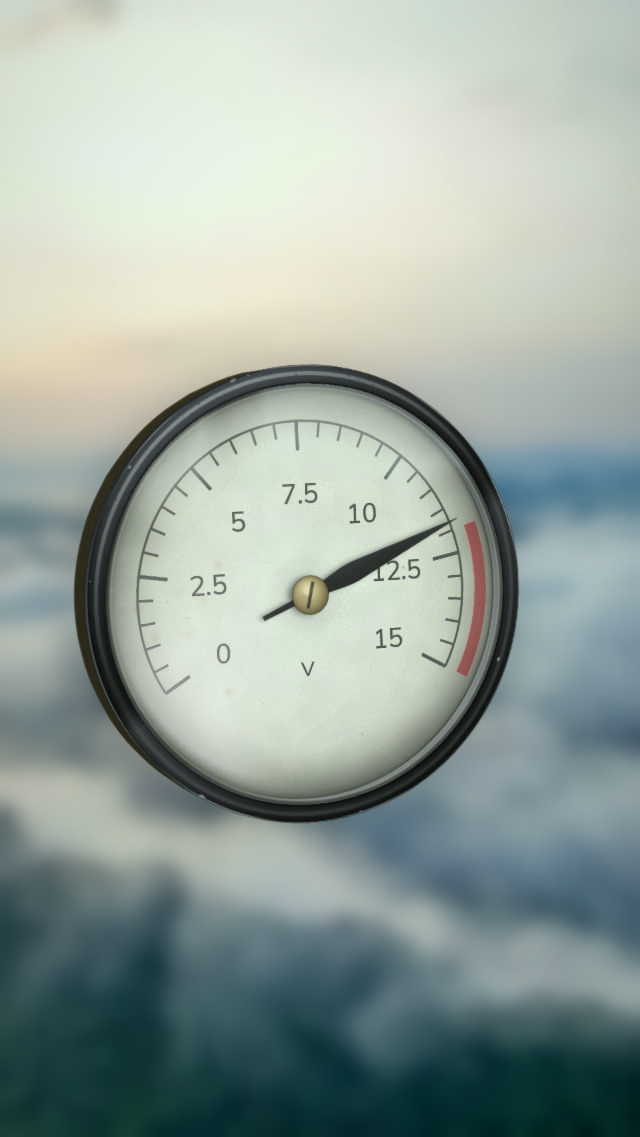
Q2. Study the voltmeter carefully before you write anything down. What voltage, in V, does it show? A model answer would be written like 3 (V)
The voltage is 11.75 (V)
